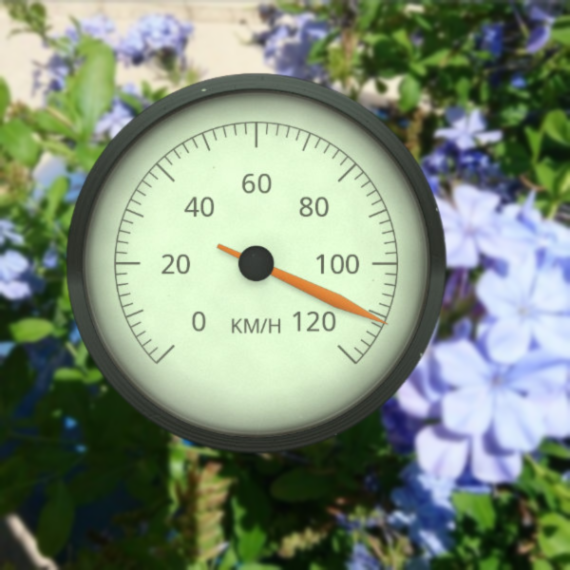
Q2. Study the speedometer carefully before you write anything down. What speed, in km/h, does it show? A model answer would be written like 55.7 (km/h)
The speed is 111 (km/h)
